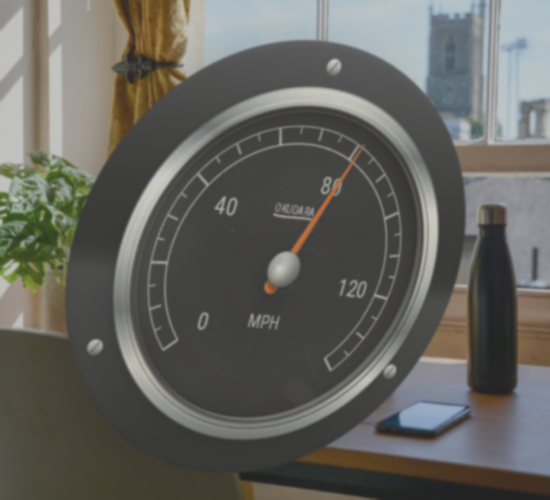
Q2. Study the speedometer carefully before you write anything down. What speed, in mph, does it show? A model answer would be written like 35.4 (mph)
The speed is 80 (mph)
